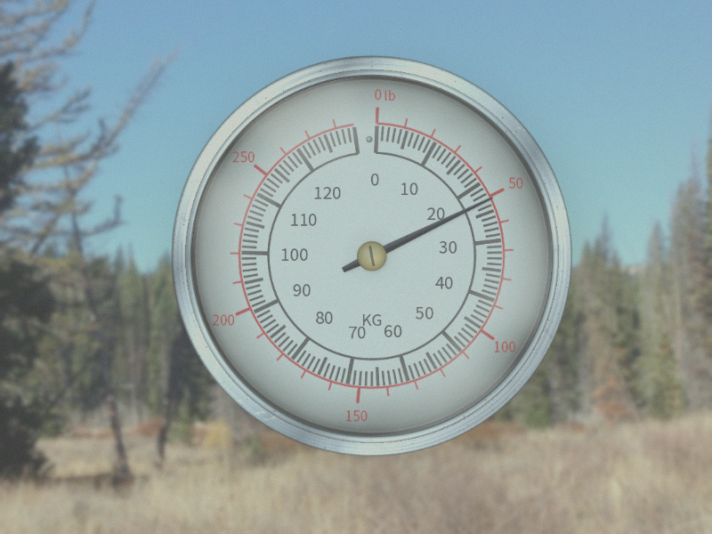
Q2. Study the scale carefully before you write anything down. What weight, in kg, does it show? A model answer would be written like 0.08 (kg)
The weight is 23 (kg)
